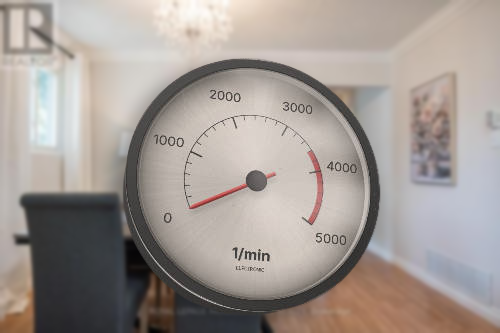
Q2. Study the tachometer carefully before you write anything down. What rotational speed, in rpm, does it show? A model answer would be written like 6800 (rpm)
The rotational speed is 0 (rpm)
